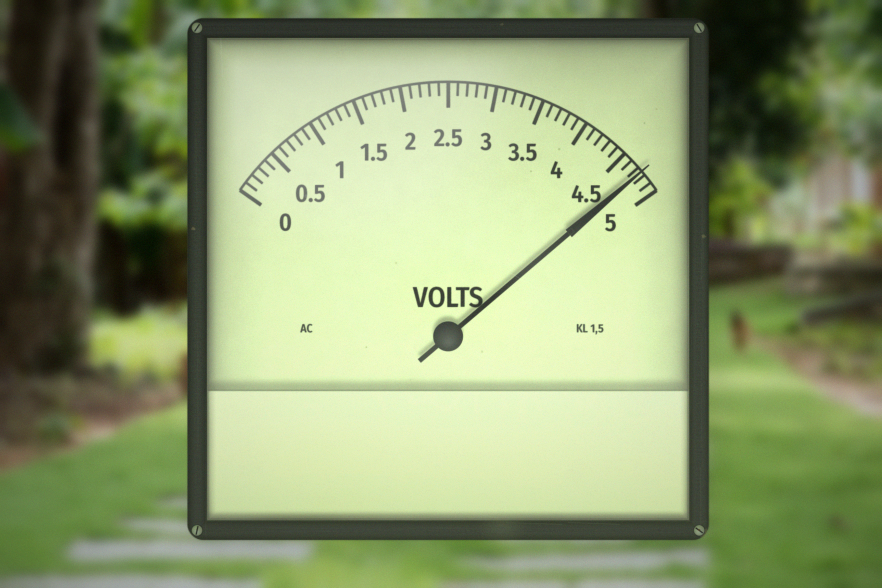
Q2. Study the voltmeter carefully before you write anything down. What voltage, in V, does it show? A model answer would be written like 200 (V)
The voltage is 4.75 (V)
